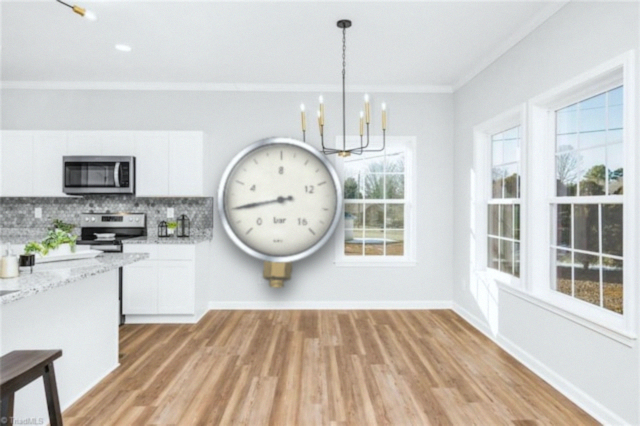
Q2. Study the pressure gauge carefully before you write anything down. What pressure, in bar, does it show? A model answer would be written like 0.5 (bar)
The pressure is 2 (bar)
